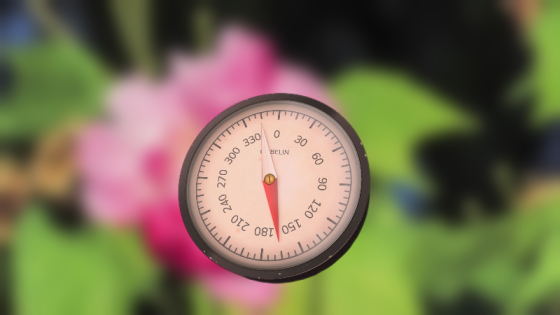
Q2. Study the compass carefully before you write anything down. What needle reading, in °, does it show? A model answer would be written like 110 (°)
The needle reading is 165 (°)
